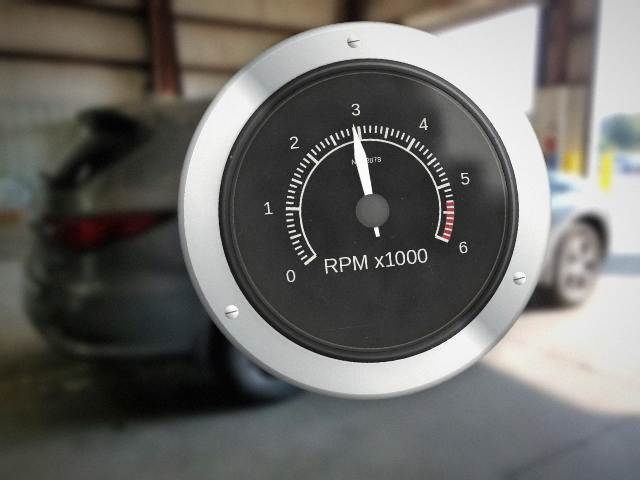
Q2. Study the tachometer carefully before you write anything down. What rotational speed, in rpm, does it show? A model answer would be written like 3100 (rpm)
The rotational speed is 2900 (rpm)
